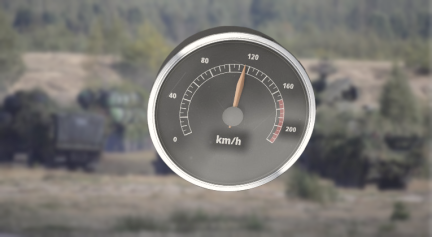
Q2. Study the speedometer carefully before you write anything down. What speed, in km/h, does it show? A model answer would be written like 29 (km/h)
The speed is 115 (km/h)
